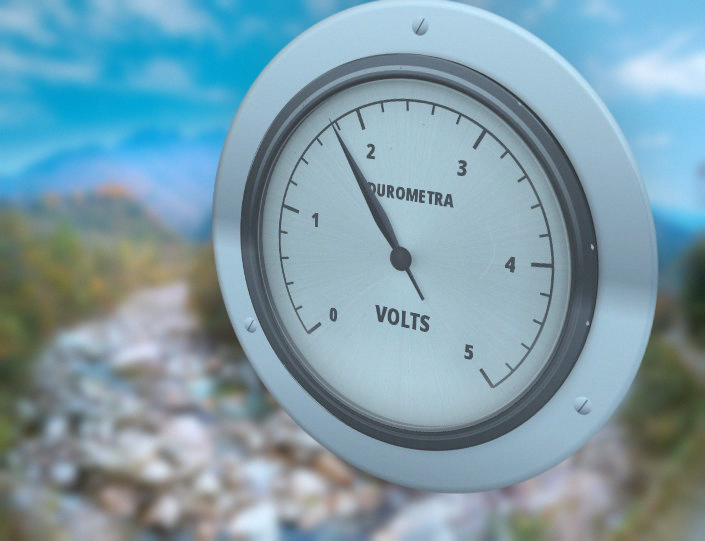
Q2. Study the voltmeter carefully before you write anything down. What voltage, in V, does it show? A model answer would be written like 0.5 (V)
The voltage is 1.8 (V)
